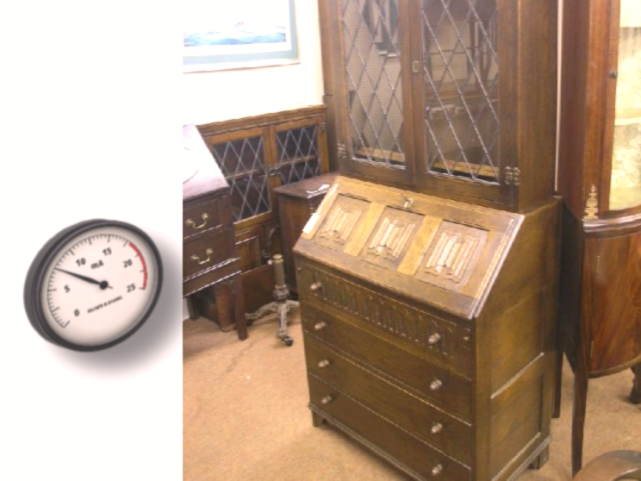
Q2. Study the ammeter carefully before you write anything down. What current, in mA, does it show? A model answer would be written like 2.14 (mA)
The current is 7.5 (mA)
